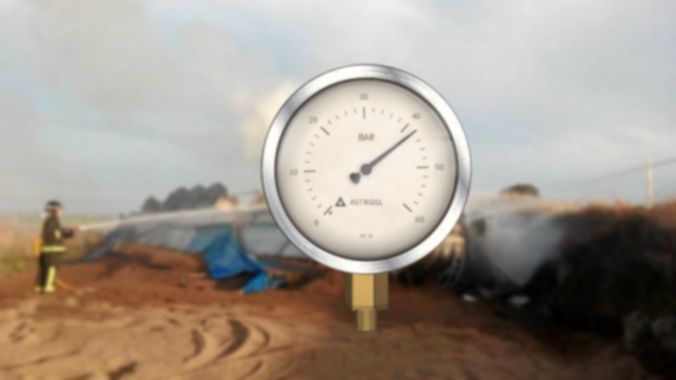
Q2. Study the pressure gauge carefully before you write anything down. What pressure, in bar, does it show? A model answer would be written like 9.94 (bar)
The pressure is 42 (bar)
